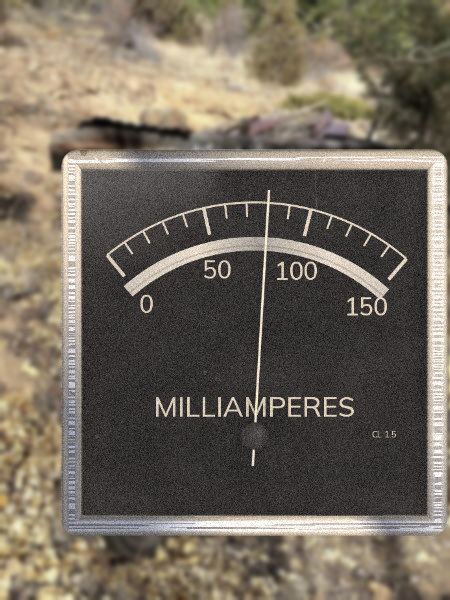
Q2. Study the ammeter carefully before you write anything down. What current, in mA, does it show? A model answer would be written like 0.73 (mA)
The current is 80 (mA)
